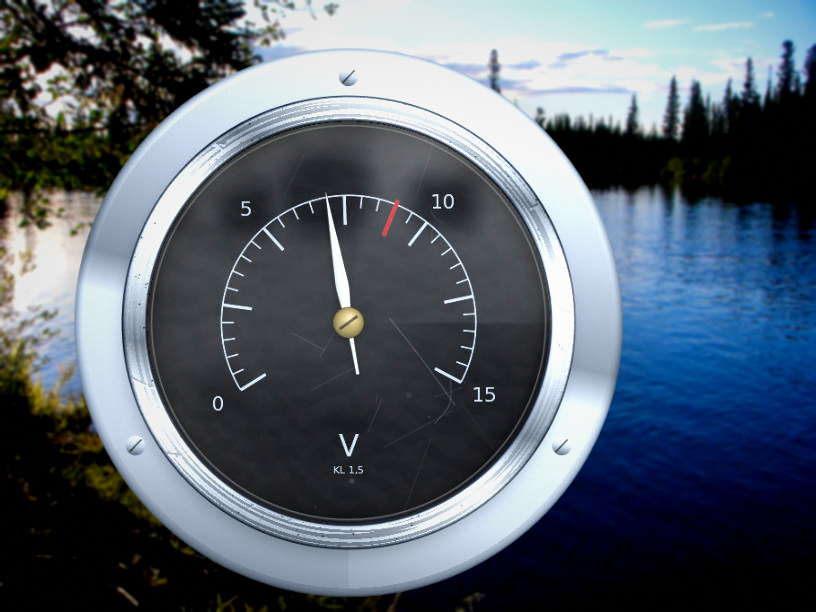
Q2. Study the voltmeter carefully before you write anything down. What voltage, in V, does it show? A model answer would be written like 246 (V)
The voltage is 7 (V)
